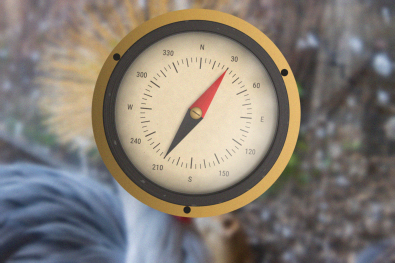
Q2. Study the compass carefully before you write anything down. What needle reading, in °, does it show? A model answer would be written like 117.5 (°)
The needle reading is 30 (°)
